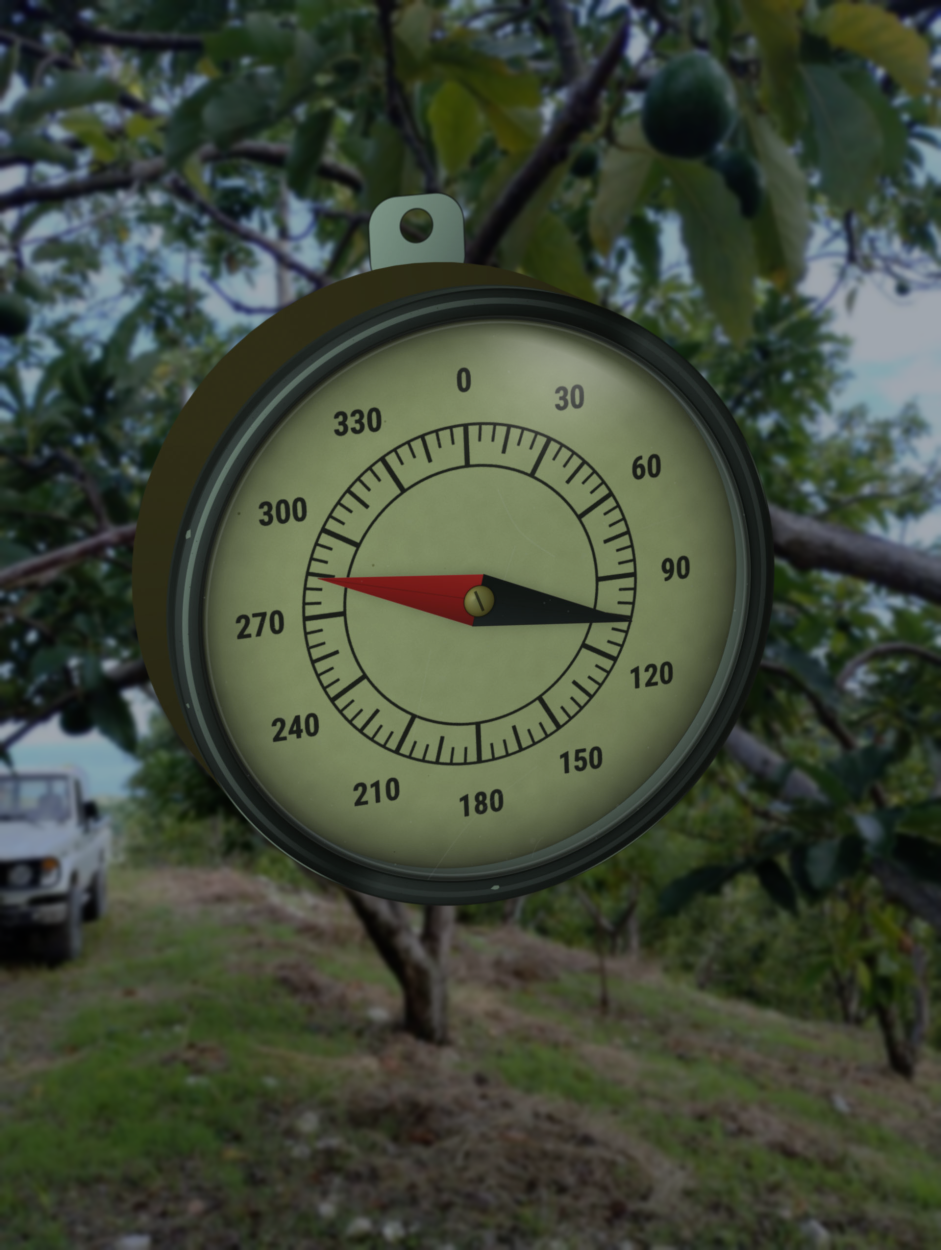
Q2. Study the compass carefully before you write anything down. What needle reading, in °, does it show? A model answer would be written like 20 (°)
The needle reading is 285 (°)
